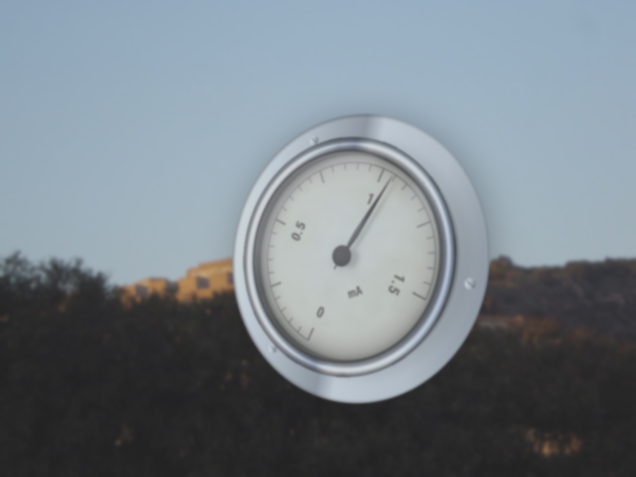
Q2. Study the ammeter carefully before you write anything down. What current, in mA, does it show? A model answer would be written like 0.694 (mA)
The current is 1.05 (mA)
